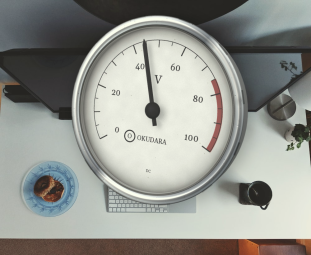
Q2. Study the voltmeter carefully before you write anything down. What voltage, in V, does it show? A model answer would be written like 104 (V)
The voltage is 45 (V)
